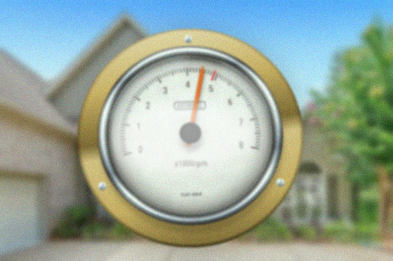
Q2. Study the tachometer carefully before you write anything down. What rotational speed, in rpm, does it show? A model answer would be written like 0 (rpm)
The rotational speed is 4500 (rpm)
